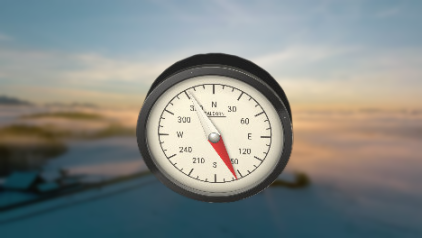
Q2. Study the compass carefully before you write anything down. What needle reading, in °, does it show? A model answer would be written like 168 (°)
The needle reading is 155 (°)
